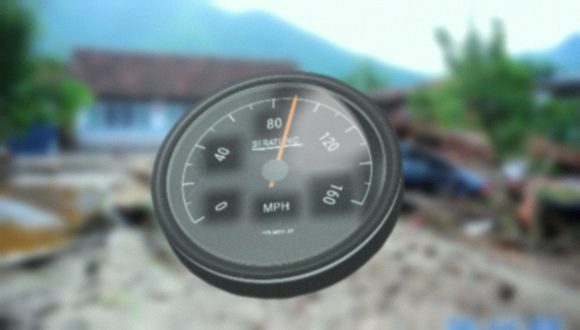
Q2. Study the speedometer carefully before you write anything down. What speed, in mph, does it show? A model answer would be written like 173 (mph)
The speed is 90 (mph)
